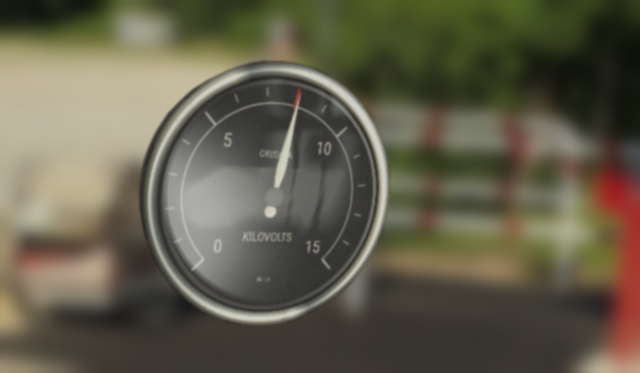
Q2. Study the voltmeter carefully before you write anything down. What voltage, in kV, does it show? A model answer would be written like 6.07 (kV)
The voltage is 8 (kV)
